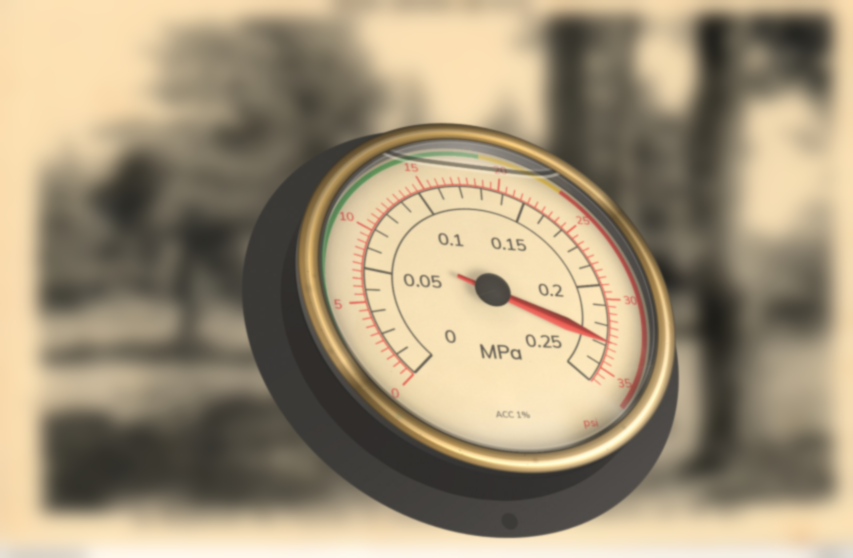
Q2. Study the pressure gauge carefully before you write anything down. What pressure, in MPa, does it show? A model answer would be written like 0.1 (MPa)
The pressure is 0.23 (MPa)
